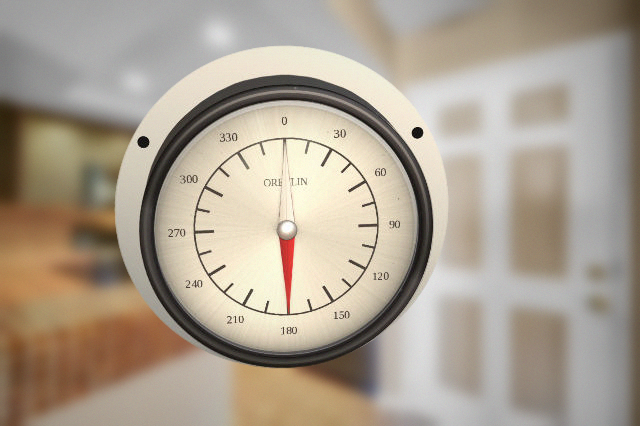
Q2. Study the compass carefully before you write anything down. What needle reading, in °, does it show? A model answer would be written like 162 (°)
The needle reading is 180 (°)
